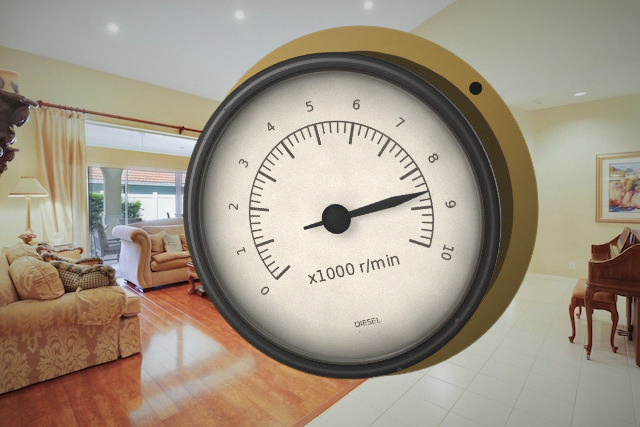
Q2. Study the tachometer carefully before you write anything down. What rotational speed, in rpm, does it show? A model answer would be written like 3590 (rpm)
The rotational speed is 8600 (rpm)
